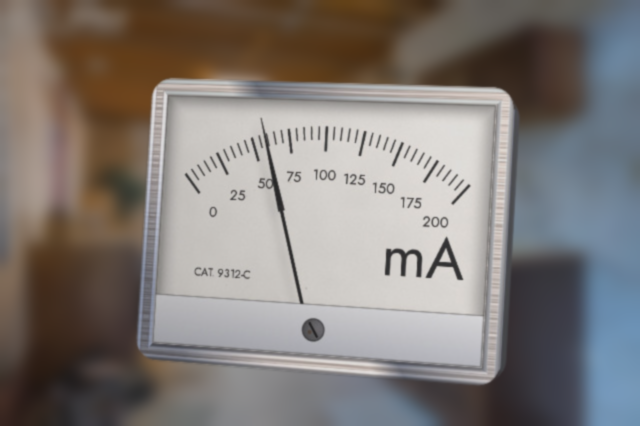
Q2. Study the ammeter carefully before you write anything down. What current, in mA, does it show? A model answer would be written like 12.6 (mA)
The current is 60 (mA)
